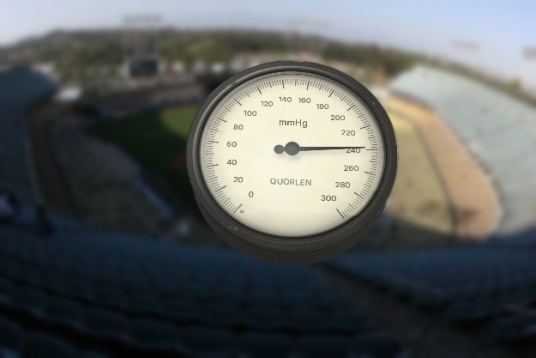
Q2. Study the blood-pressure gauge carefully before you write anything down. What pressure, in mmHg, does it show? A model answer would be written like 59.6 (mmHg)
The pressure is 240 (mmHg)
